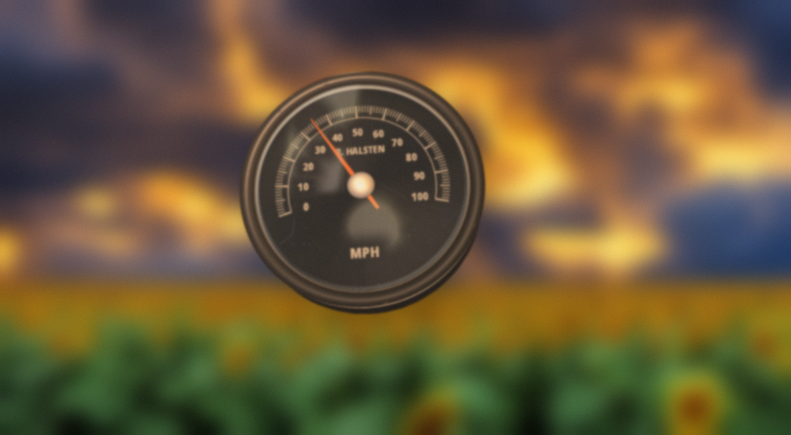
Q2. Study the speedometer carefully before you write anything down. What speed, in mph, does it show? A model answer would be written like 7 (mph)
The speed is 35 (mph)
